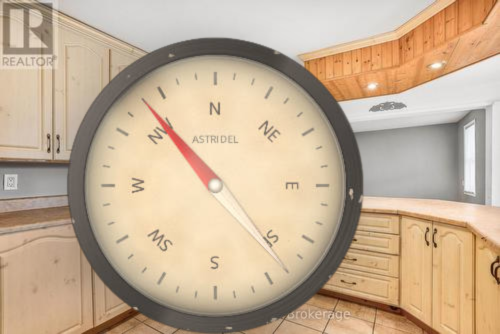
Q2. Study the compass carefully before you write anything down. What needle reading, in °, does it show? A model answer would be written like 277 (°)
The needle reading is 320 (°)
